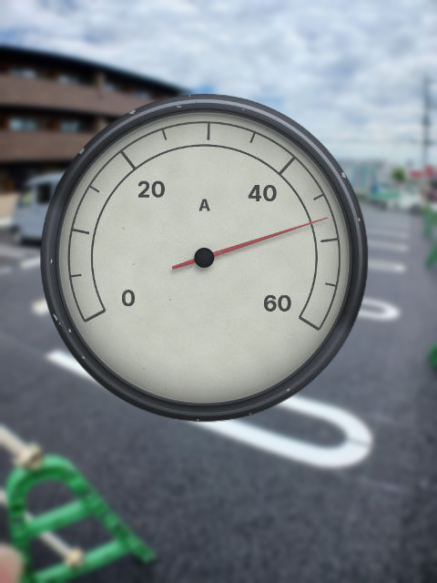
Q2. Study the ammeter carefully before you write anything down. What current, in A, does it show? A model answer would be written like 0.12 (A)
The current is 47.5 (A)
